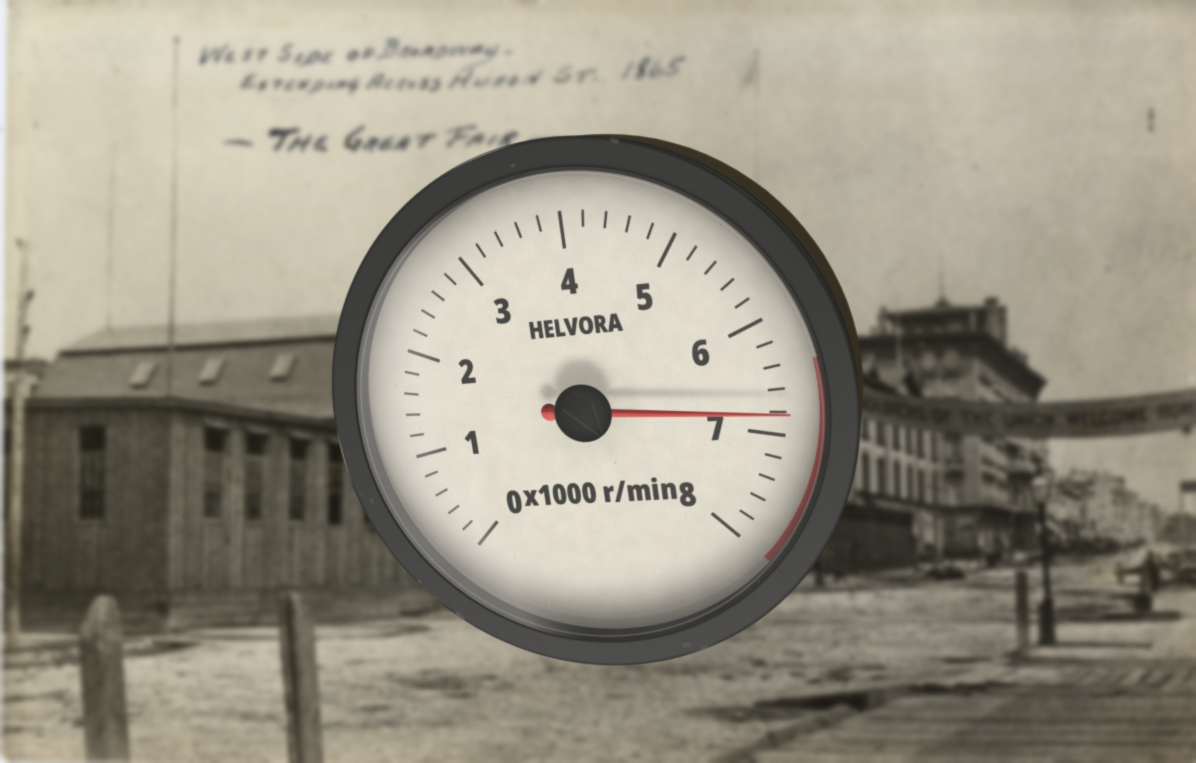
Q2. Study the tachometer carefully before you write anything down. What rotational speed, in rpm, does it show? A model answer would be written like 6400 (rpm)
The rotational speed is 6800 (rpm)
